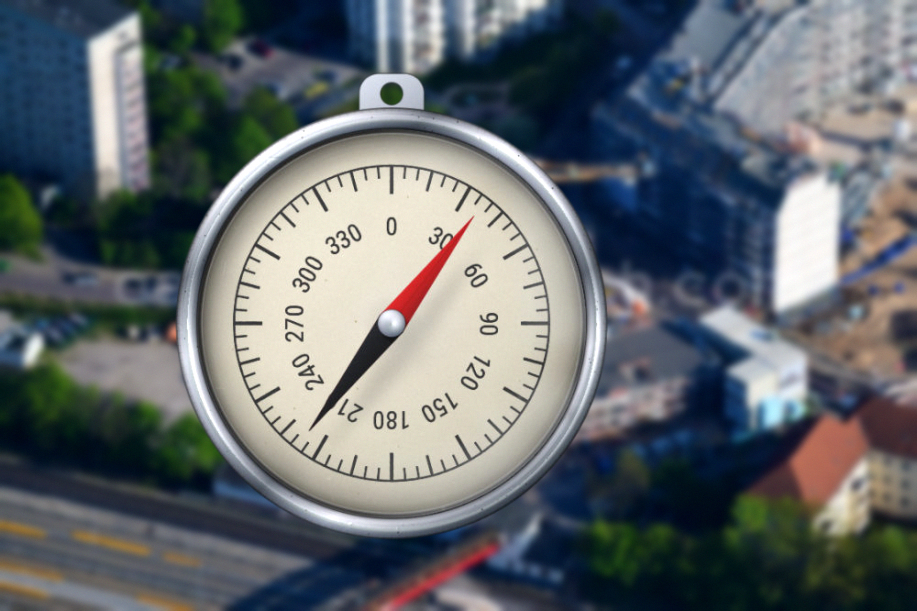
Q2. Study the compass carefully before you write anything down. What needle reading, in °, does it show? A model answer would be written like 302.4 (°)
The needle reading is 37.5 (°)
